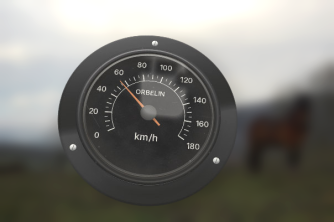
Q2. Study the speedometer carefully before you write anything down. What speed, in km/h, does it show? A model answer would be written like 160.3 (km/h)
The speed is 55 (km/h)
